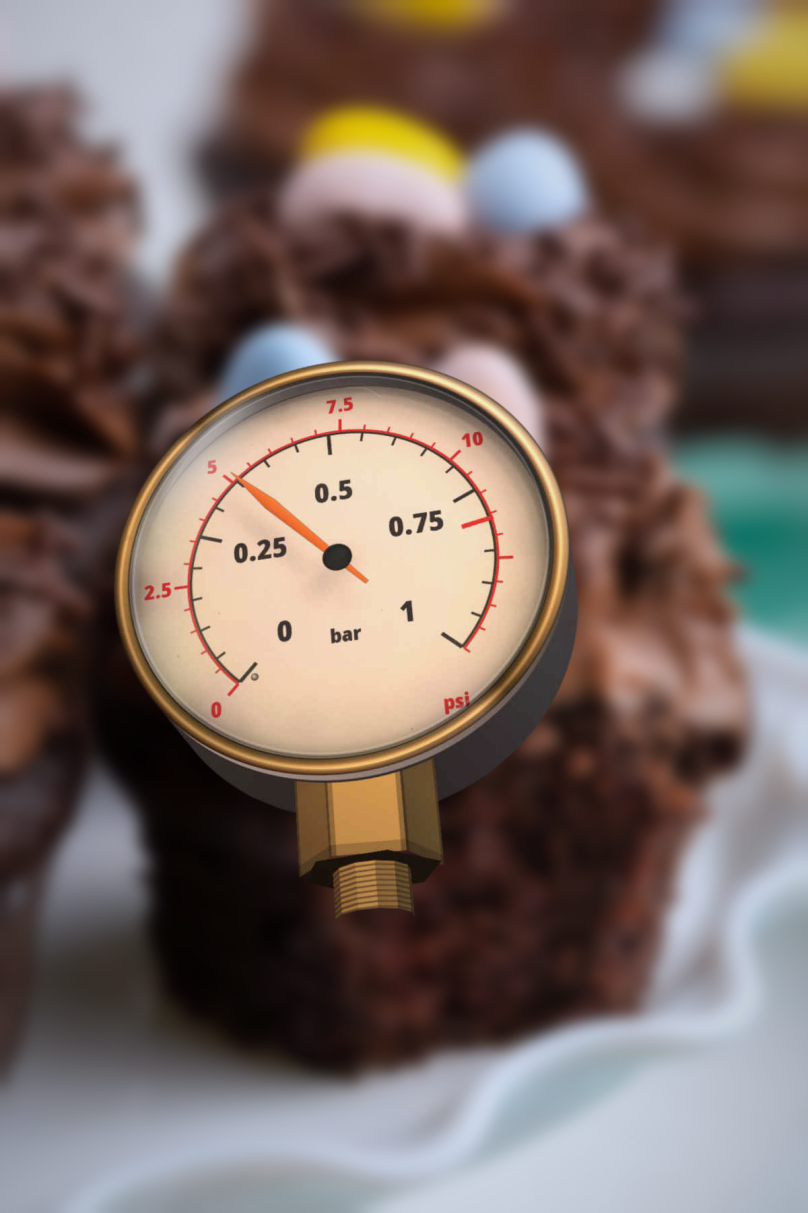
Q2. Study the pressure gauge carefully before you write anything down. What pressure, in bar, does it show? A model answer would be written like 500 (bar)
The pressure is 0.35 (bar)
